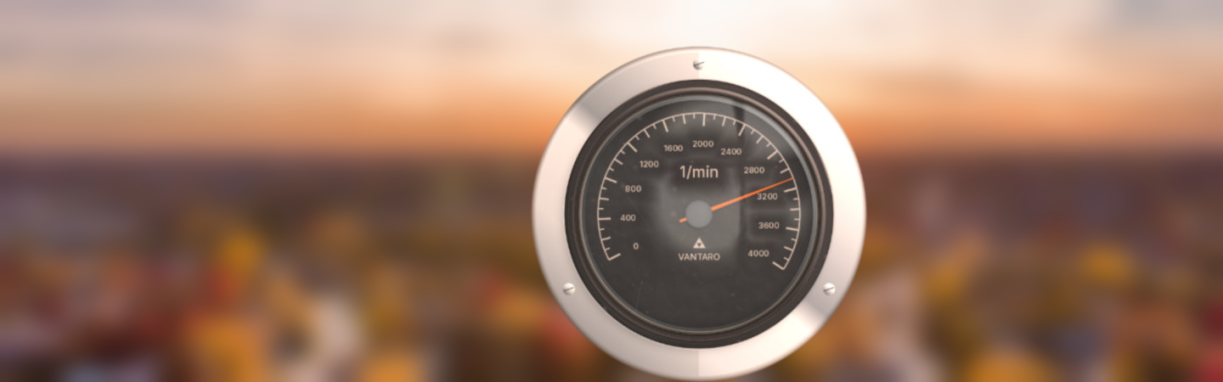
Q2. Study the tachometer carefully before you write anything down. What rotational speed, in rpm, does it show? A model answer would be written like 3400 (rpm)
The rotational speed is 3100 (rpm)
